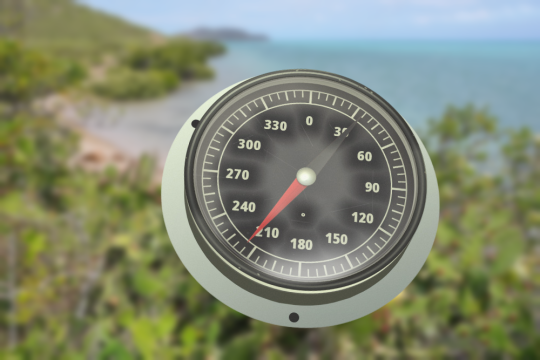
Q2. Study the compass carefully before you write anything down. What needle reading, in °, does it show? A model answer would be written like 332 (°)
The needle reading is 215 (°)
